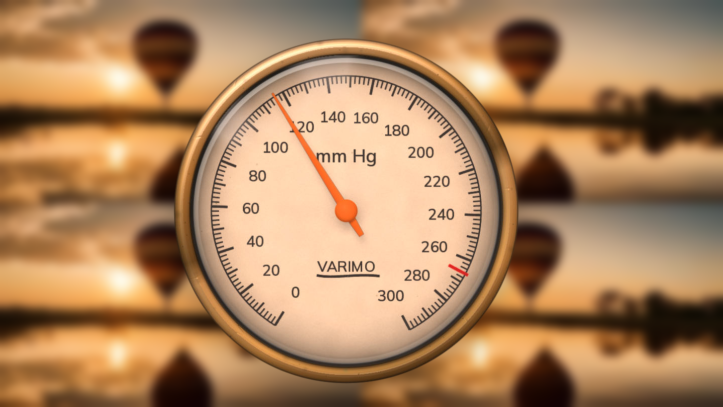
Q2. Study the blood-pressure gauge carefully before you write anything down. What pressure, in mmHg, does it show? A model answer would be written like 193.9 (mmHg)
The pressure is 116 (mmHg)
